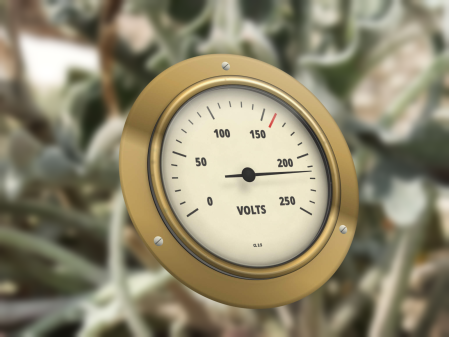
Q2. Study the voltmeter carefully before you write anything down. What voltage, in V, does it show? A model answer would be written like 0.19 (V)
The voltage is 215 (V)
